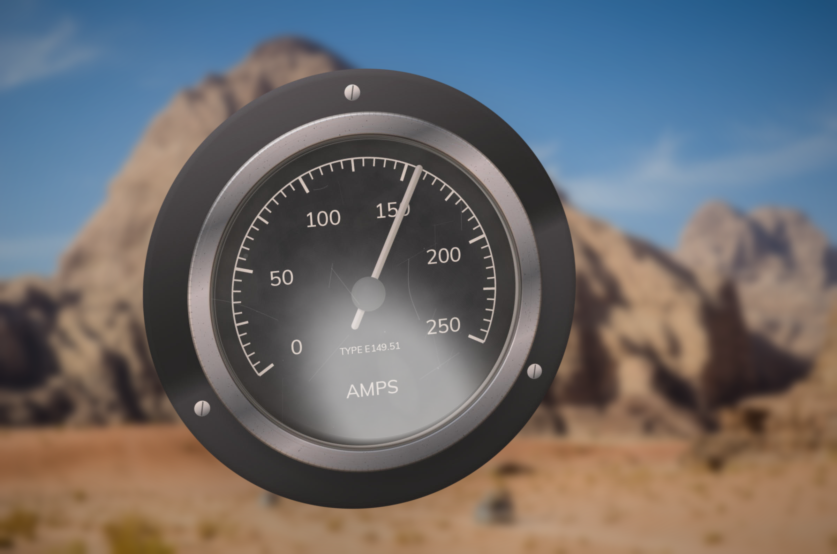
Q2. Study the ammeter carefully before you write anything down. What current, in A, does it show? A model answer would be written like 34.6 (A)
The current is 155 (A)
